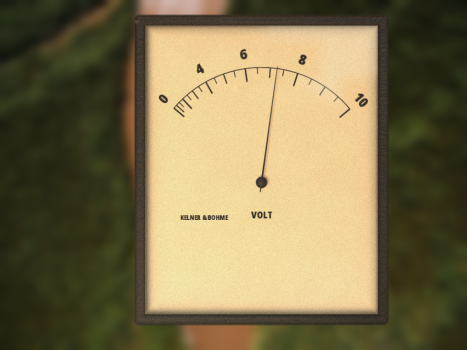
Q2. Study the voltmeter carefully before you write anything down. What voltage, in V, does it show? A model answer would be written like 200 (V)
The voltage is 7.25 (V)
